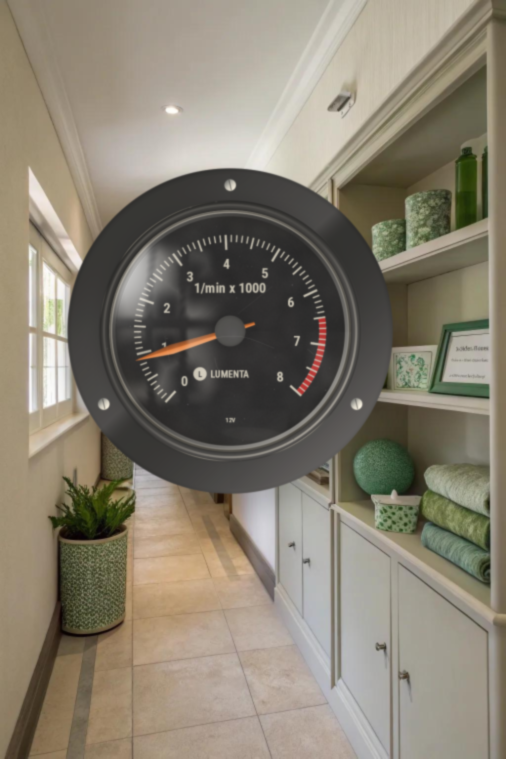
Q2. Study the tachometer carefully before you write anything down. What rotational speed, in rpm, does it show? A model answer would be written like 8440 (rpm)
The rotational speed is 900 (rpm)
